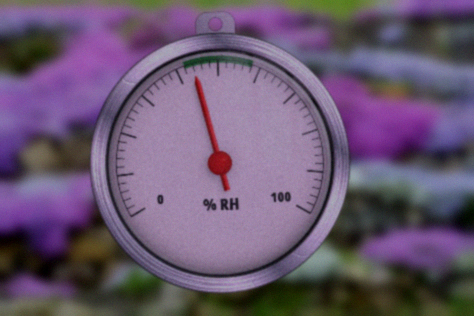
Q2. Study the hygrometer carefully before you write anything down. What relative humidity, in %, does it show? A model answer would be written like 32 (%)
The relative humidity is 44 (%)
